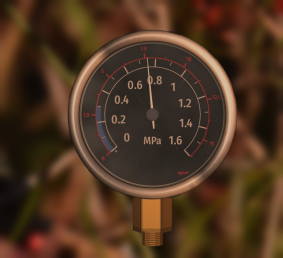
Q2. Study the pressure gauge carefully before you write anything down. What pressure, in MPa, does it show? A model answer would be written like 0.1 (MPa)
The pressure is 0.75 (MPa)
